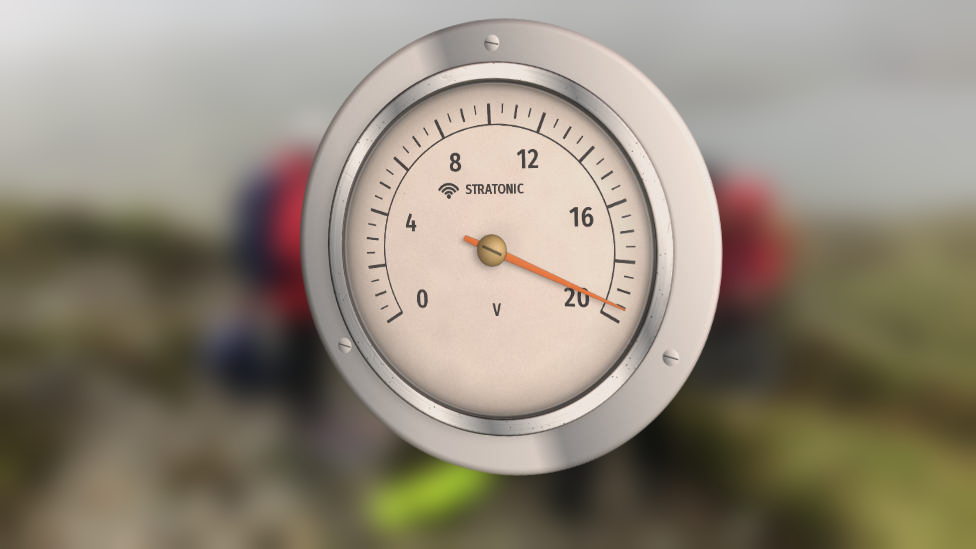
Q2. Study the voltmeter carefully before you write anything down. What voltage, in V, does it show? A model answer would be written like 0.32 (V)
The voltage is 19.5 (V)
